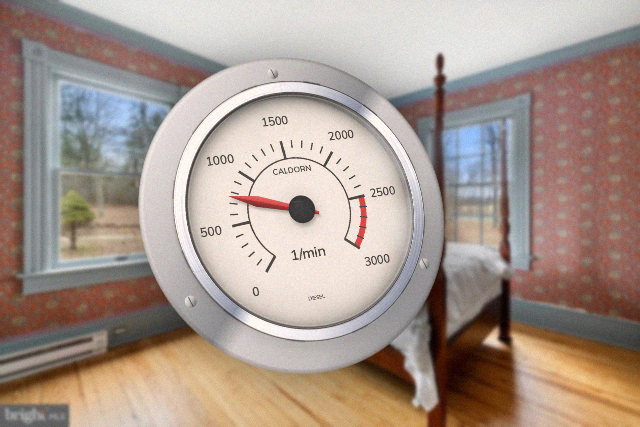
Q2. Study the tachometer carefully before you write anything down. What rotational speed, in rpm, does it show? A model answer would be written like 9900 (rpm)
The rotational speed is 750 (rpm)
